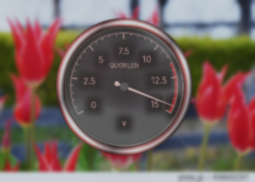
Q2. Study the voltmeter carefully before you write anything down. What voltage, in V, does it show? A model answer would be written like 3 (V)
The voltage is 14.5 (V)
